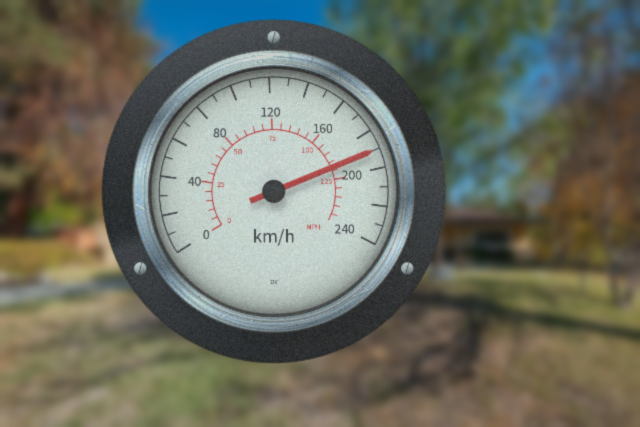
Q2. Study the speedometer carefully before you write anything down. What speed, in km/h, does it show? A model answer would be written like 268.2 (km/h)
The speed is 190 (km/h)
